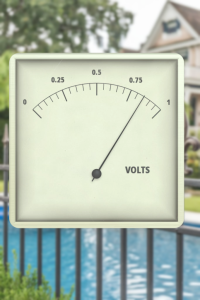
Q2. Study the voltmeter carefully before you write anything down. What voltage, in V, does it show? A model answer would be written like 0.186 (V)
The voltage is 0.85 (V)
